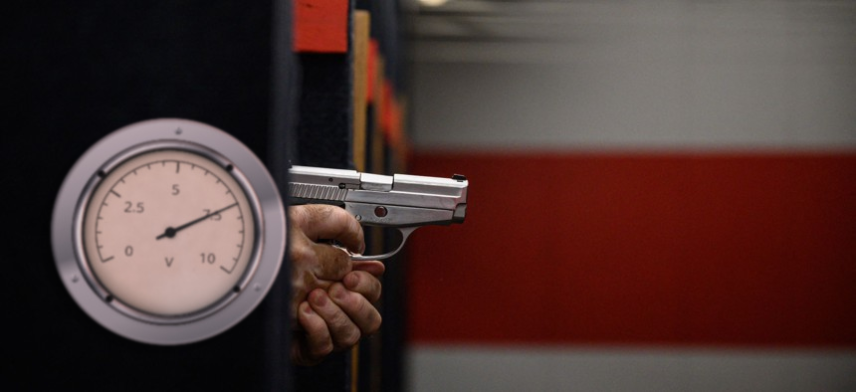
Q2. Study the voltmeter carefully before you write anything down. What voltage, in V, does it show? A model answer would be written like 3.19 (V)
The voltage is 7.5 (V)
